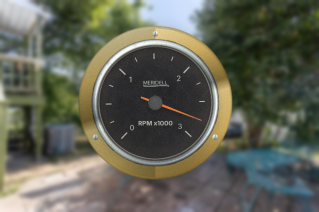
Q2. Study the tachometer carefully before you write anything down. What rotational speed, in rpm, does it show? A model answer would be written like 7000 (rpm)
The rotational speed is 2750 (rpm)
